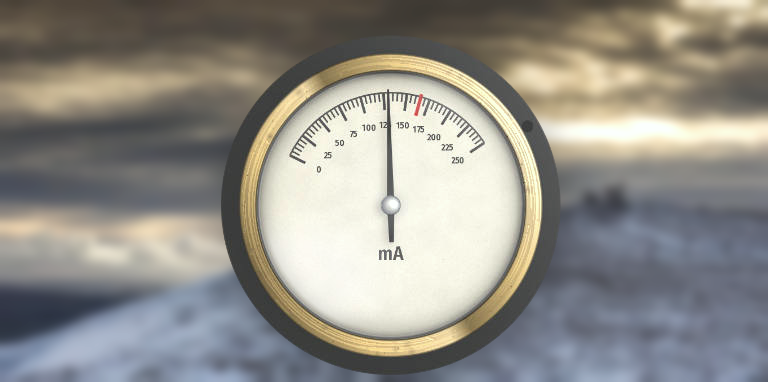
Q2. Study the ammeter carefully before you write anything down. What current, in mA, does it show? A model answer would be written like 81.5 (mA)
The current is 130 (mA)
